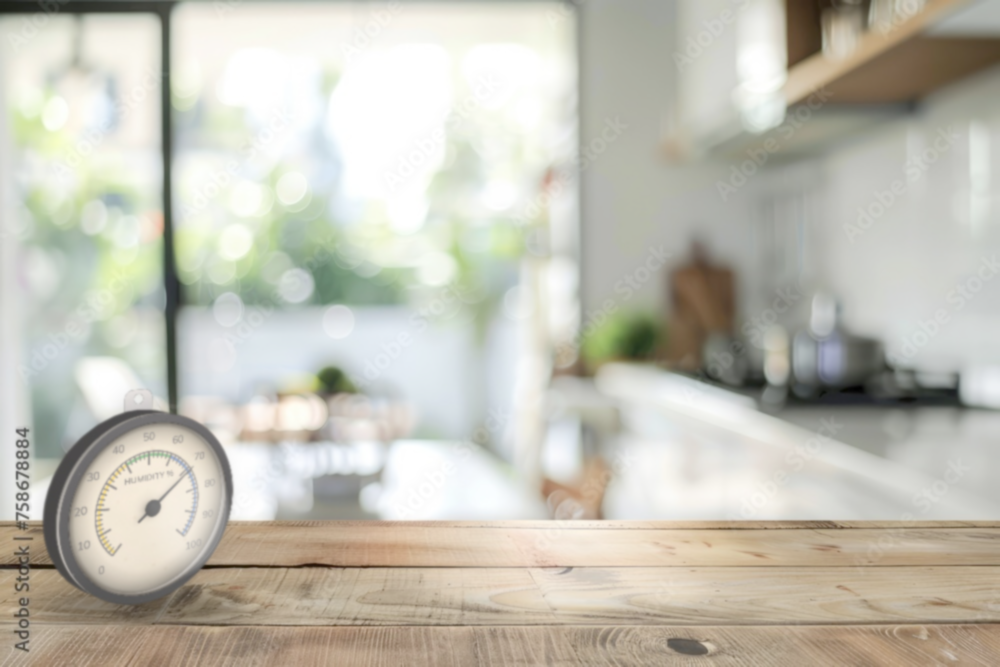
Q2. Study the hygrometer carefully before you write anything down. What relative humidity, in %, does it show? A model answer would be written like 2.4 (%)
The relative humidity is 70 (%)
